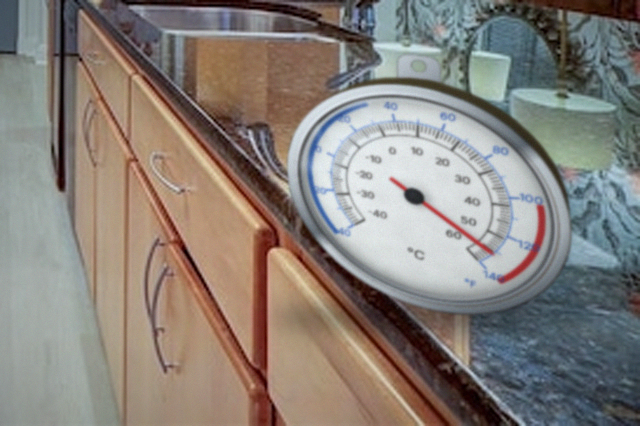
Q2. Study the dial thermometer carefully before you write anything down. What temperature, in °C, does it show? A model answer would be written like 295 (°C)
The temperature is 55 (°C)
